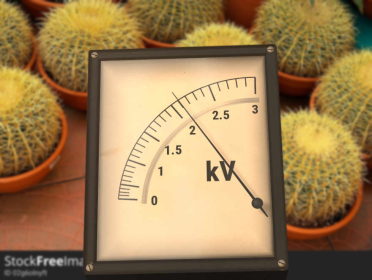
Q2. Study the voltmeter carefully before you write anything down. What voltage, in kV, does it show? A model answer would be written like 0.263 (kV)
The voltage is 2.1 (kV)
